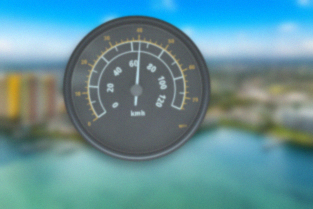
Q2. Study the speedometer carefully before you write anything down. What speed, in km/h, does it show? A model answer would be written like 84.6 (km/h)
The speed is 65 (km/h)
